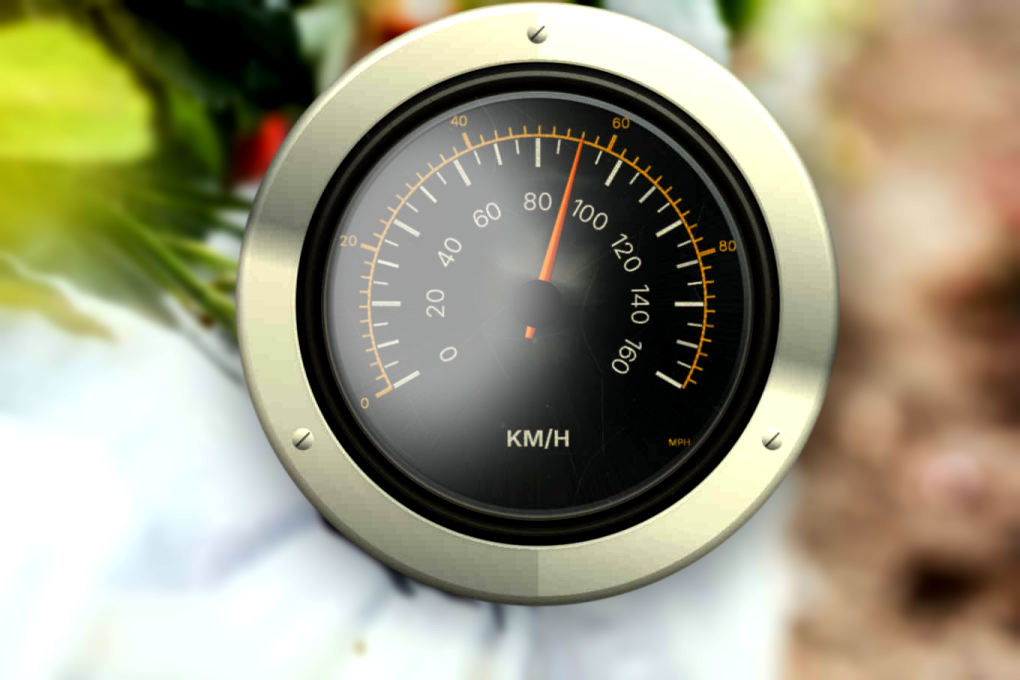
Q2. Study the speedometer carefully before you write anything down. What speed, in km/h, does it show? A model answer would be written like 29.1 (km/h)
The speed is 90 (km/h)
